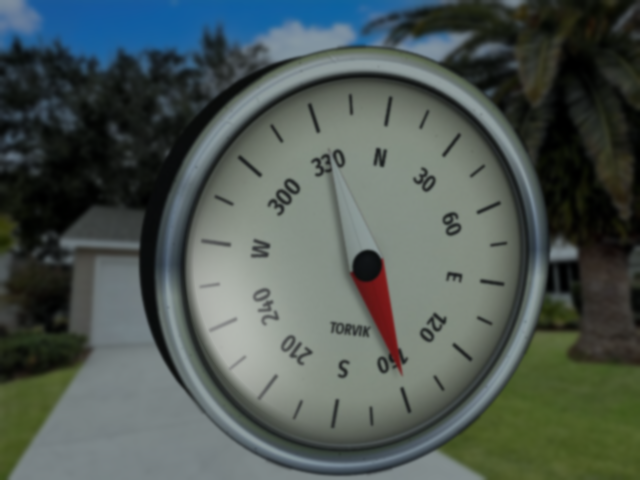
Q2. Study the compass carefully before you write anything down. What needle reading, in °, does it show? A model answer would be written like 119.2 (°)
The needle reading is 150 (°)
